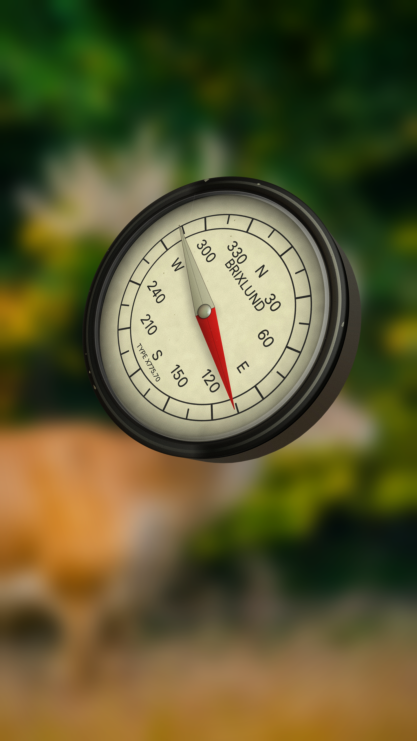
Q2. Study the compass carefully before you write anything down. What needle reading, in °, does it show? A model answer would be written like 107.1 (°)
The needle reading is 105 (°)
